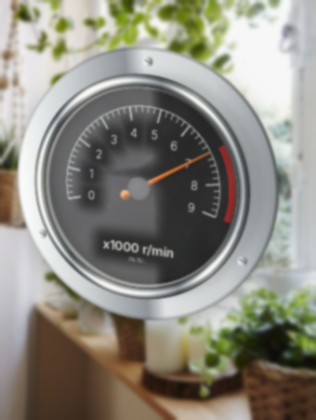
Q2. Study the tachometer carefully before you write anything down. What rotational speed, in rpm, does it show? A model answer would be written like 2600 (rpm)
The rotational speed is 7000 (rpm)
